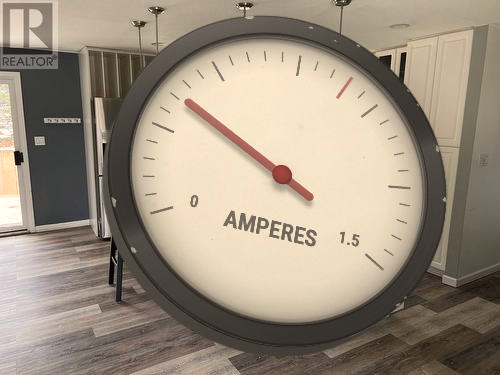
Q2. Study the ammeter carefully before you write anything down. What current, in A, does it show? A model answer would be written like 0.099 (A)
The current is 0.35 (A)
